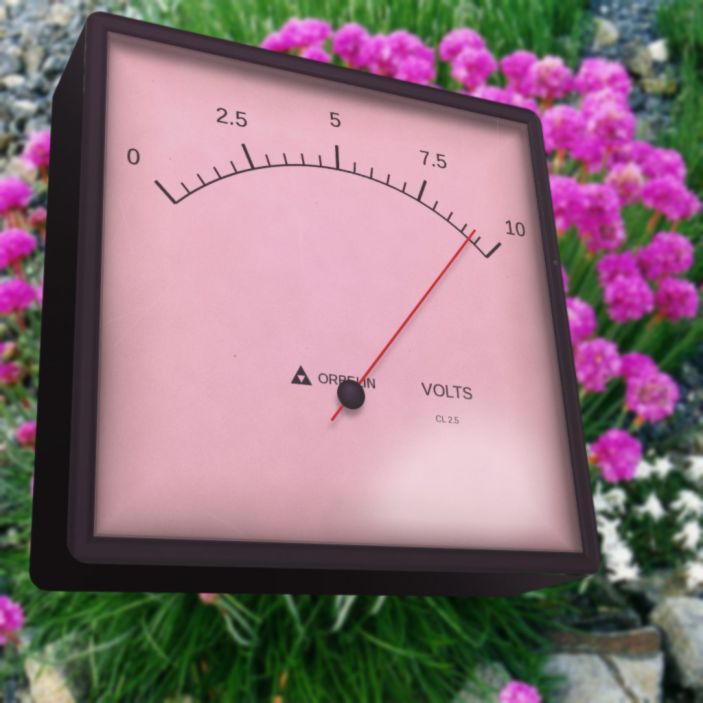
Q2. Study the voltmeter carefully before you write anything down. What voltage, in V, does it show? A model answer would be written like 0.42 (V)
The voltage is 9.25 (V)
